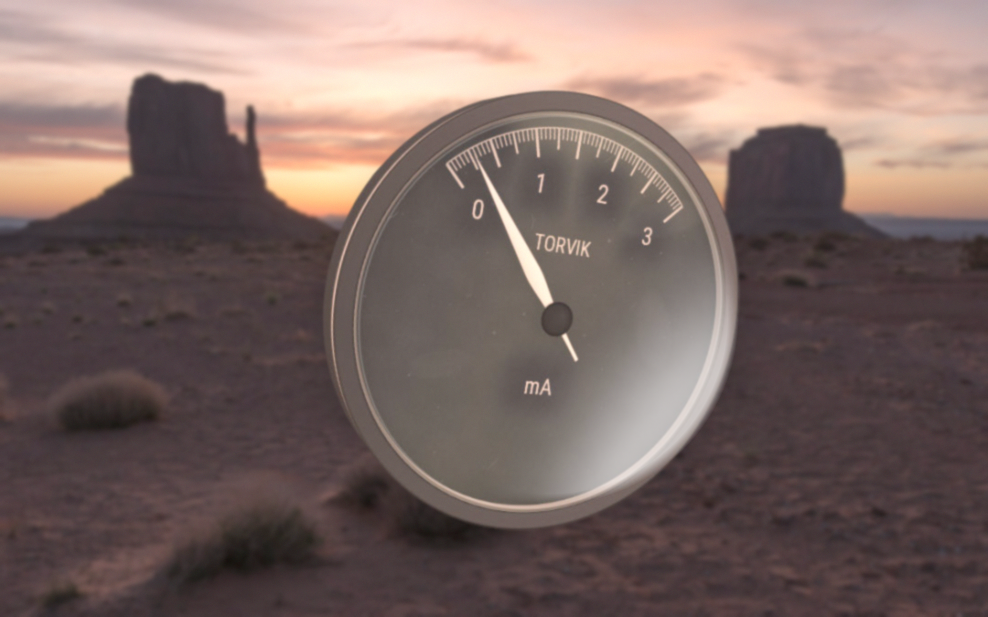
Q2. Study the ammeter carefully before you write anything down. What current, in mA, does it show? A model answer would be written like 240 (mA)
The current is 0.25 (mA)
